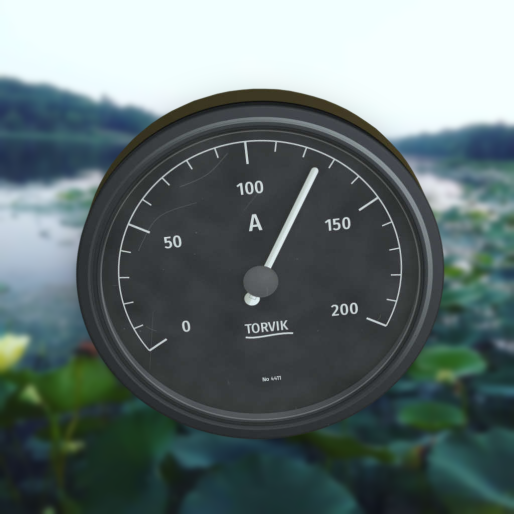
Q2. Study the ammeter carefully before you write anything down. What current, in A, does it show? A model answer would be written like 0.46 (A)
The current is 125 (A)
